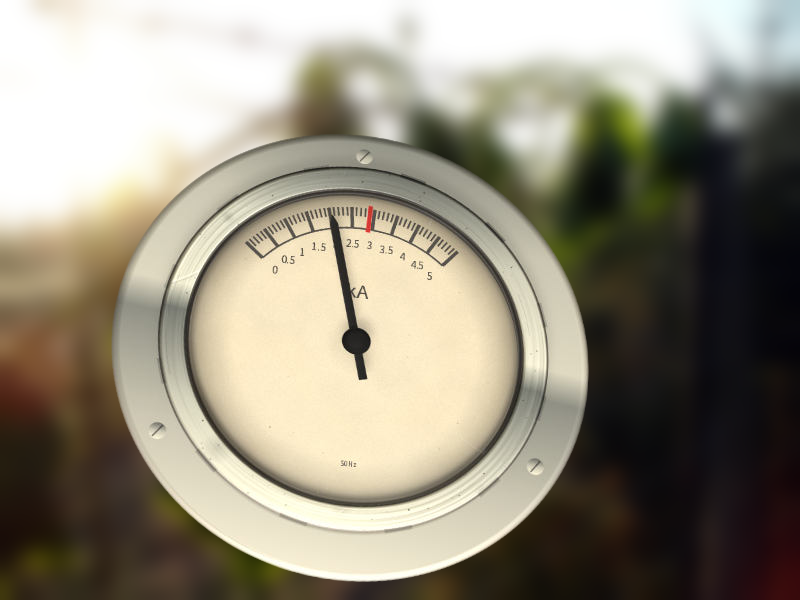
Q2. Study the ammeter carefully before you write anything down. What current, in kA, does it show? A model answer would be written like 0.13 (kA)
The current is 2 (kA)
